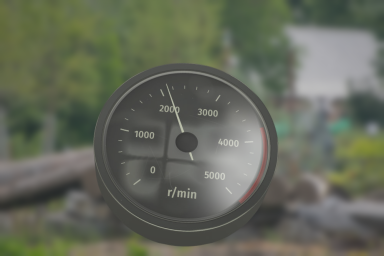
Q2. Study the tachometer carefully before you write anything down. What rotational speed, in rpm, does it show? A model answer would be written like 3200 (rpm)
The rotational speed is 2100 (rpm)
